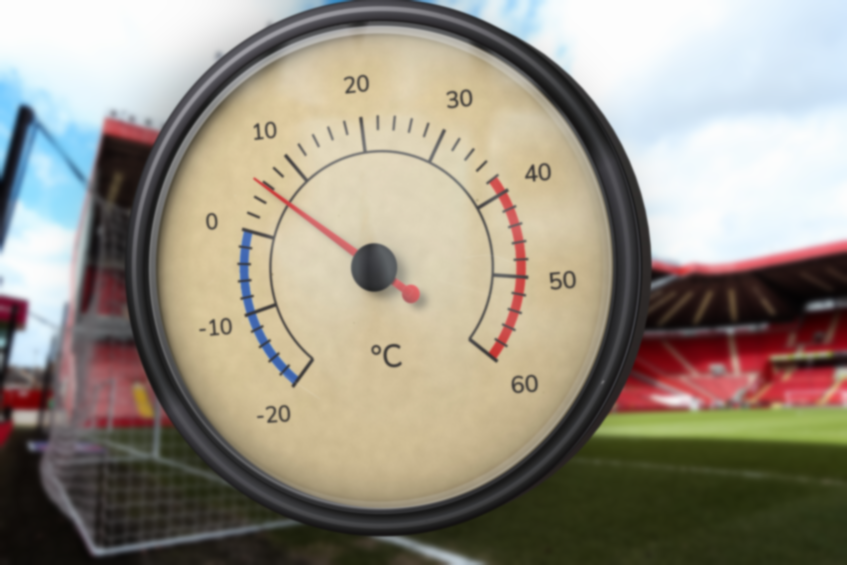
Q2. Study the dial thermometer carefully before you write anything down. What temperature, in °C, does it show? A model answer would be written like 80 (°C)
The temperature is 6 (°C)
